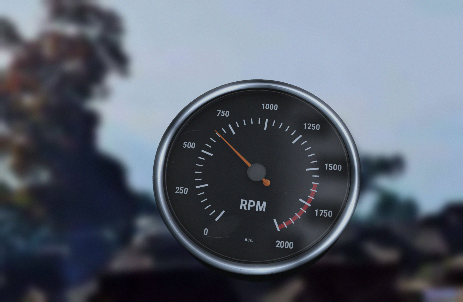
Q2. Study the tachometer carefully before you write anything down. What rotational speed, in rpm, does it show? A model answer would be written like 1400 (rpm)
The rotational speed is 650 (rpm)
